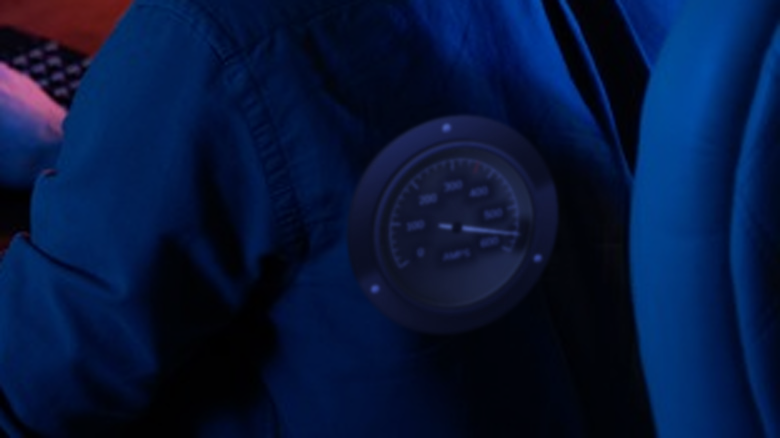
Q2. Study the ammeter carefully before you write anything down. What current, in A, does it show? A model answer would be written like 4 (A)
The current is 560 (A)
